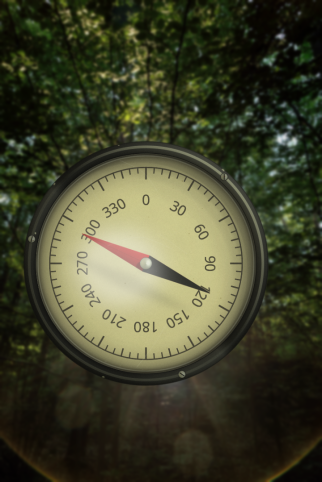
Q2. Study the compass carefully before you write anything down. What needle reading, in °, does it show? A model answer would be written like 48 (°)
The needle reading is 295 (°)
